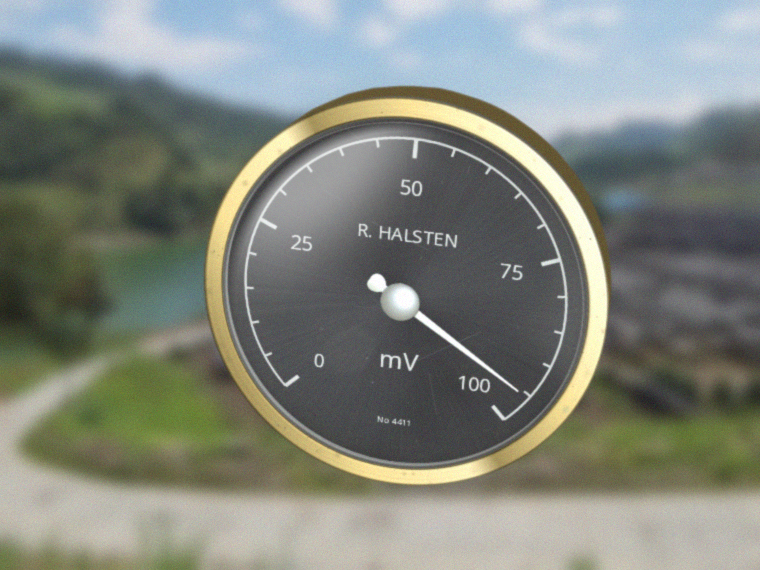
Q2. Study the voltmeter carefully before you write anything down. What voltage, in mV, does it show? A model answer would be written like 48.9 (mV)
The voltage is 95 (mV)
